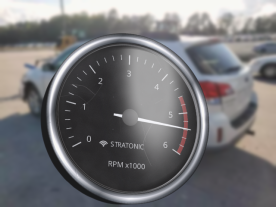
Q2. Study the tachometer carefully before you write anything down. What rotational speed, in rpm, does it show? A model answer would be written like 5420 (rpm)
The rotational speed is 5400 (rpm)
